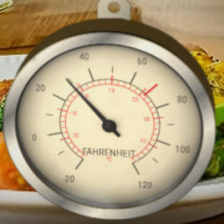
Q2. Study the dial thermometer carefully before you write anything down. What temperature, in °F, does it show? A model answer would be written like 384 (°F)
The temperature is 30 (°F)
